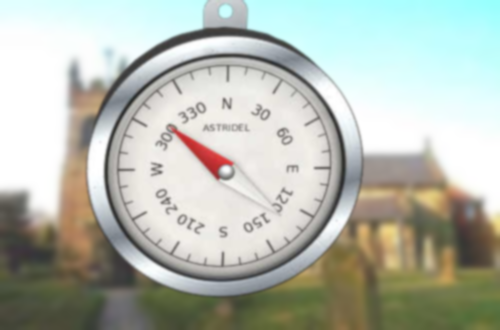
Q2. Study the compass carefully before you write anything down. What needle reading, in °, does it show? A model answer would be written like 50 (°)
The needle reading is 310 (°)
